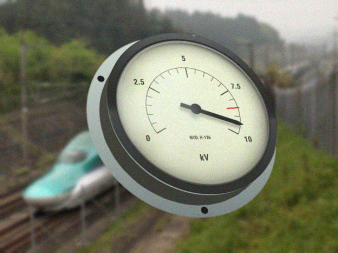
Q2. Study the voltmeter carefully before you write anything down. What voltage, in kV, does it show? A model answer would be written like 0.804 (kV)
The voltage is 9.5 (kV)
